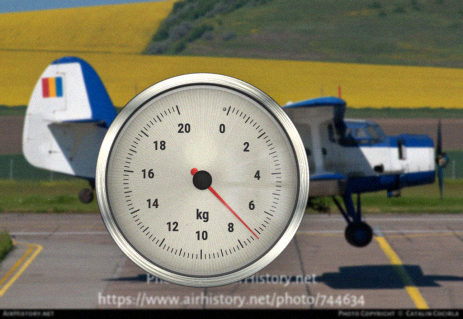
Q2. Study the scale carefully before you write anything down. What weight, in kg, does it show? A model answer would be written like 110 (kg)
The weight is 7.2 (kg)
